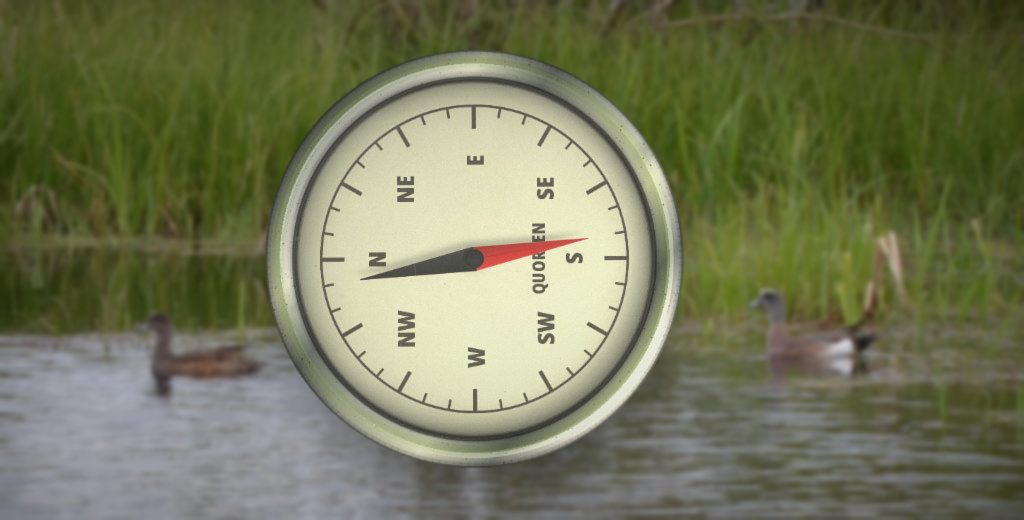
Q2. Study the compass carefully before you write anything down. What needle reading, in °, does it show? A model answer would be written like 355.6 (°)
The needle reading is 170 (°)
